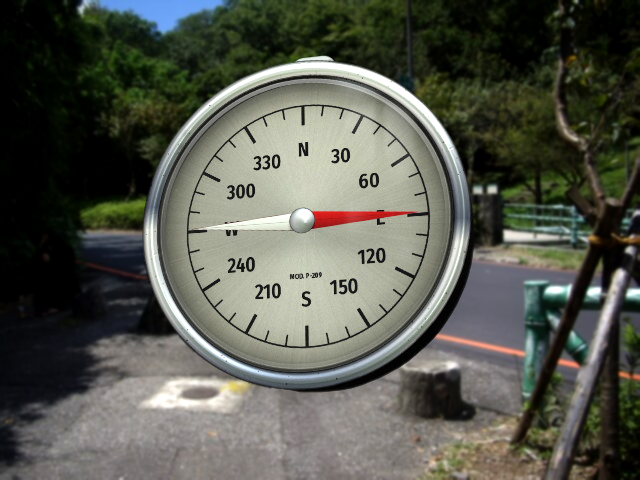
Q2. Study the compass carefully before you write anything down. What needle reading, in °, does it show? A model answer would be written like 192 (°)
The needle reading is 90 (°)
